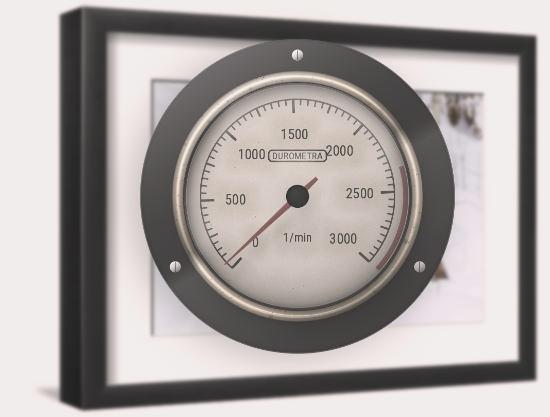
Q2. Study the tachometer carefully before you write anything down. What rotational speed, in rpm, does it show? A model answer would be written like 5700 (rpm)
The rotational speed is 50 (rpm)
